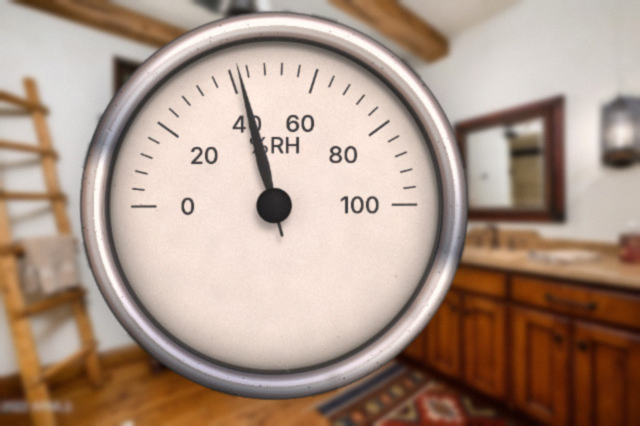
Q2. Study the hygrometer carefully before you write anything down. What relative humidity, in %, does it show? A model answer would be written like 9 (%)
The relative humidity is 42 (%)
